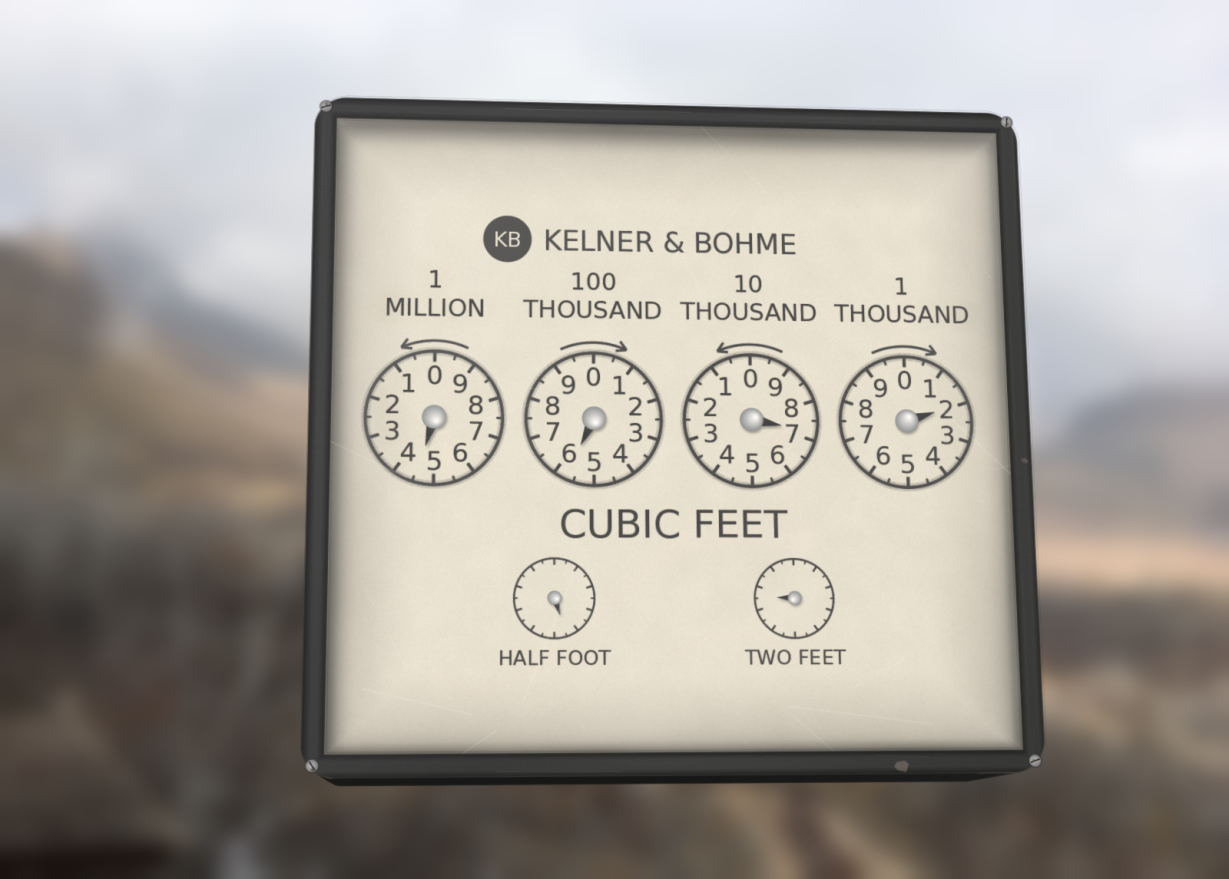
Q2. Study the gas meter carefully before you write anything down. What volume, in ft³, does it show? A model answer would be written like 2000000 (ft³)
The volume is 457200 (ft³)
